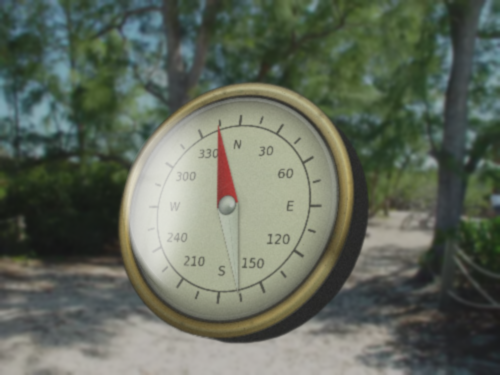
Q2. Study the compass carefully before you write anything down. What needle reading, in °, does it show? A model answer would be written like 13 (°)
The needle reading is 345 (°)
